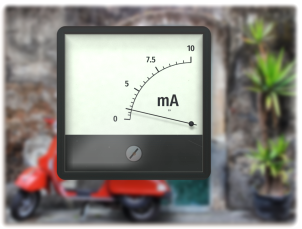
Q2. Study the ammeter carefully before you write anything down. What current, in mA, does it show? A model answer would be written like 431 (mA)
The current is 2.5 (mA)
